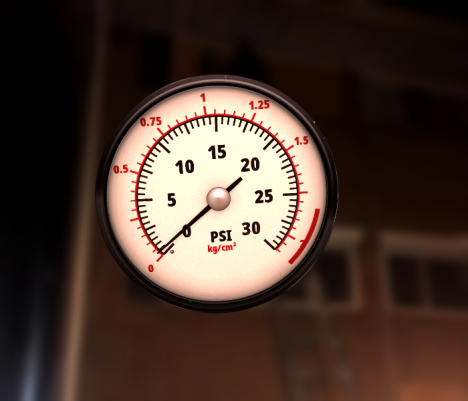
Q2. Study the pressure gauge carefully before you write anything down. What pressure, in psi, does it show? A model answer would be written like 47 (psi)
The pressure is 0.5 (psi)
